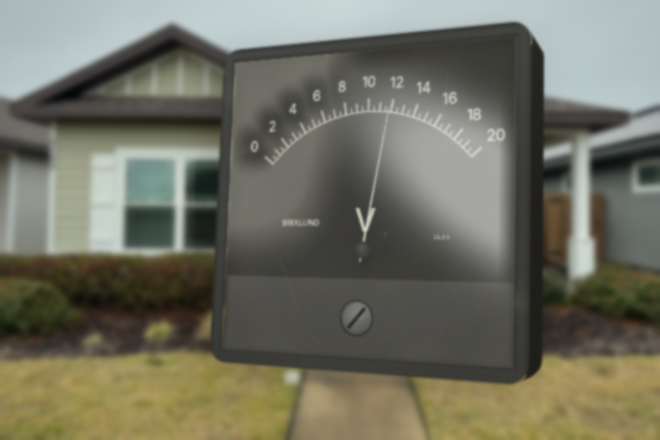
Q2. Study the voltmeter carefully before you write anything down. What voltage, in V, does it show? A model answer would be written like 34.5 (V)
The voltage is 12 (V)
